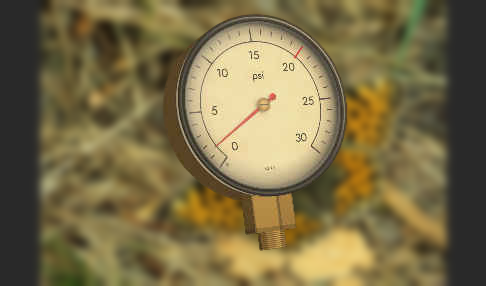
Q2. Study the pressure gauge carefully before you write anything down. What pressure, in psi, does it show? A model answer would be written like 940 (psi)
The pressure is 1.5 (psi)
